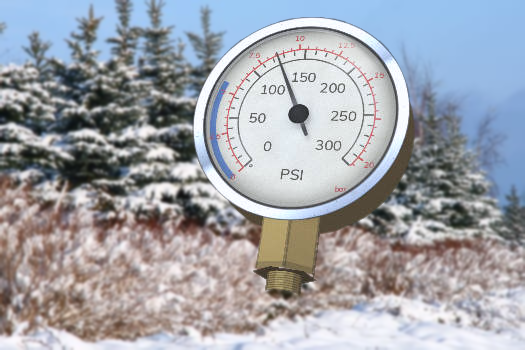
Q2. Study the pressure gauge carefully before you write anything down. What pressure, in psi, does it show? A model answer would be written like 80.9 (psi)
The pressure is 125 (psi)
